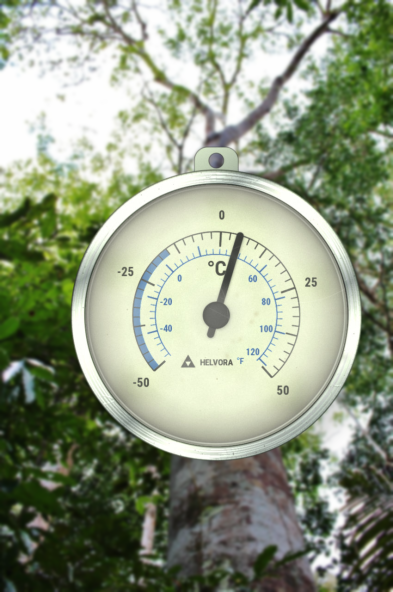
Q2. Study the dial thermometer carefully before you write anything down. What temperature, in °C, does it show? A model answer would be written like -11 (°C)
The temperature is 5 (°C)
